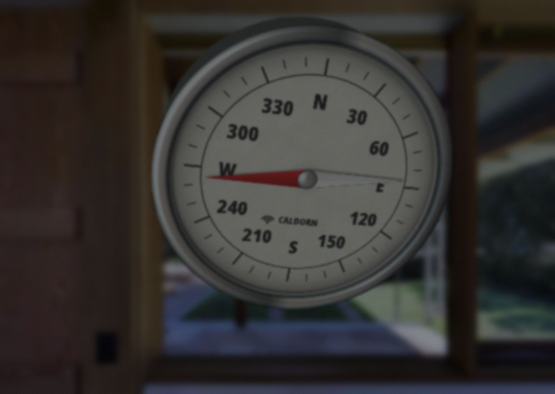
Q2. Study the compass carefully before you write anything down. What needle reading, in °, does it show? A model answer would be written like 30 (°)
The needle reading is 265 (°)
